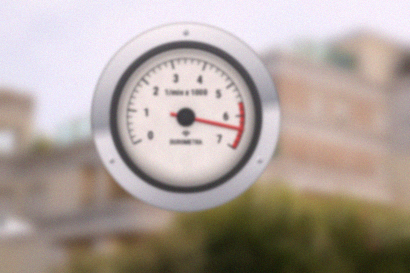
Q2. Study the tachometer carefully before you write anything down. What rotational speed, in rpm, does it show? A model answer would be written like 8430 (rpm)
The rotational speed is 6400 (rpm)
